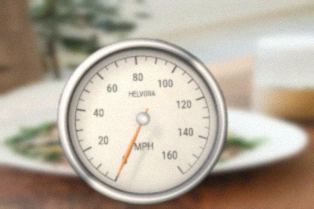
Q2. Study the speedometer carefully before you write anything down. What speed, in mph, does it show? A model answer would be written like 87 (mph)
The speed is 0 (mph)
